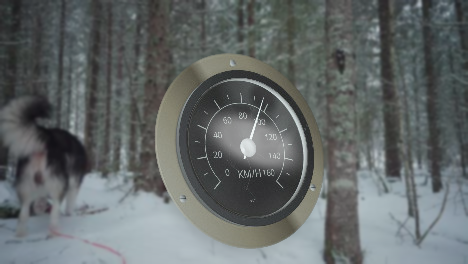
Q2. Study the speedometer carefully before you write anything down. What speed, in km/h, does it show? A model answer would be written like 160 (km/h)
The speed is 95 (km/h)
